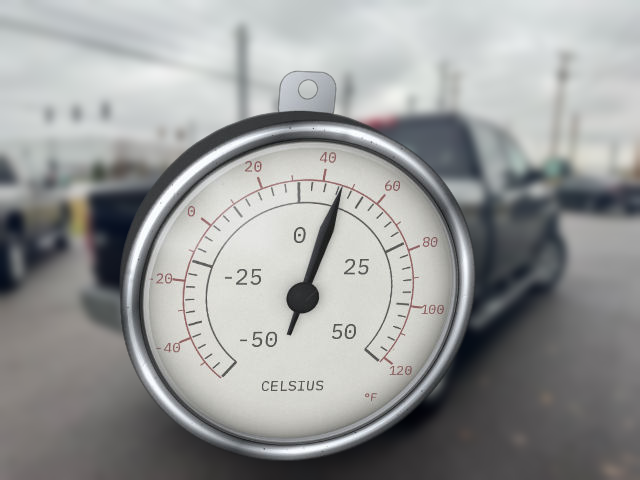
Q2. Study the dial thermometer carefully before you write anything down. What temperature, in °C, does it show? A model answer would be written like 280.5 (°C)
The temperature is 7.5 (°C)
